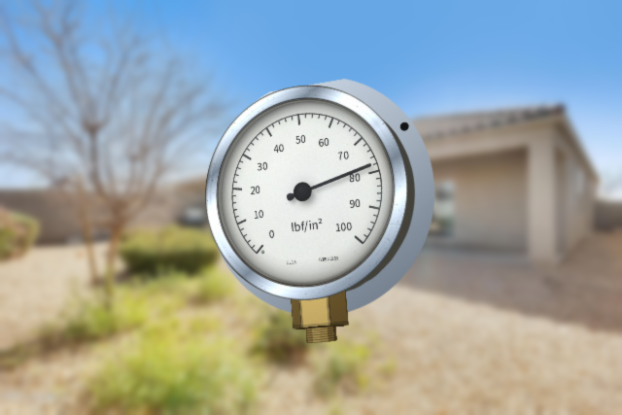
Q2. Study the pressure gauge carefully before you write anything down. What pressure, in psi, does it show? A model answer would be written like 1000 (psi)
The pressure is 78 (psi)
